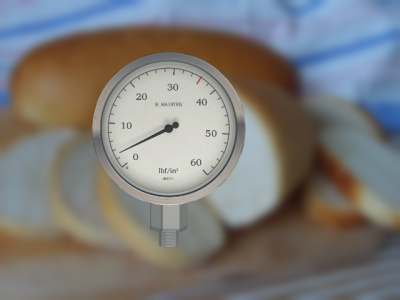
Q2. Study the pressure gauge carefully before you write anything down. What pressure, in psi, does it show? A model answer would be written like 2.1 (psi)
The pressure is 3 (psi)
